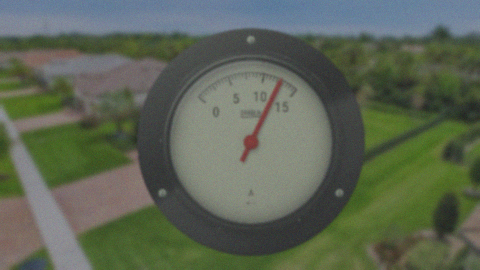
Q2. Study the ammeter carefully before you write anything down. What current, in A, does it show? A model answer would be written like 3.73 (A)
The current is 12.5 (A)
